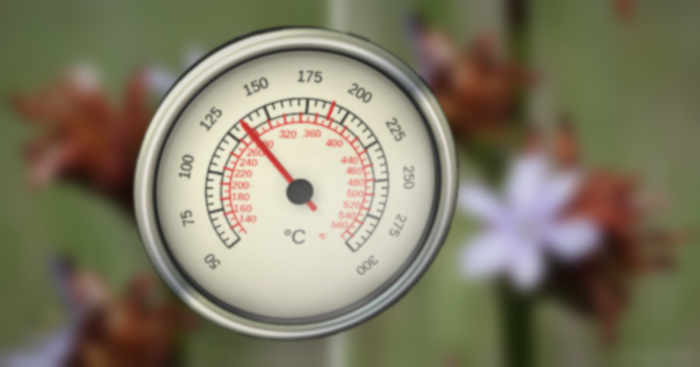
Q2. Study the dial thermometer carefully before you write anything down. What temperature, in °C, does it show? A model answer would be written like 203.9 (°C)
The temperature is 135 (°C)
